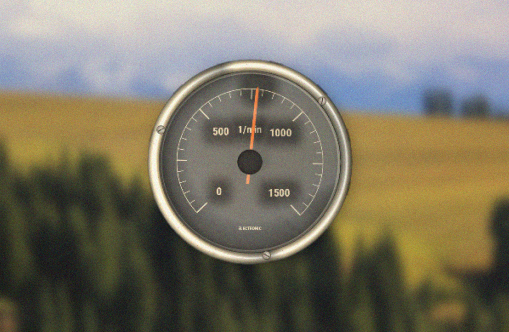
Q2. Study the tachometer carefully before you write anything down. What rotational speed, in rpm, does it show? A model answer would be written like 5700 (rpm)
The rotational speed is 775 (rpm)
